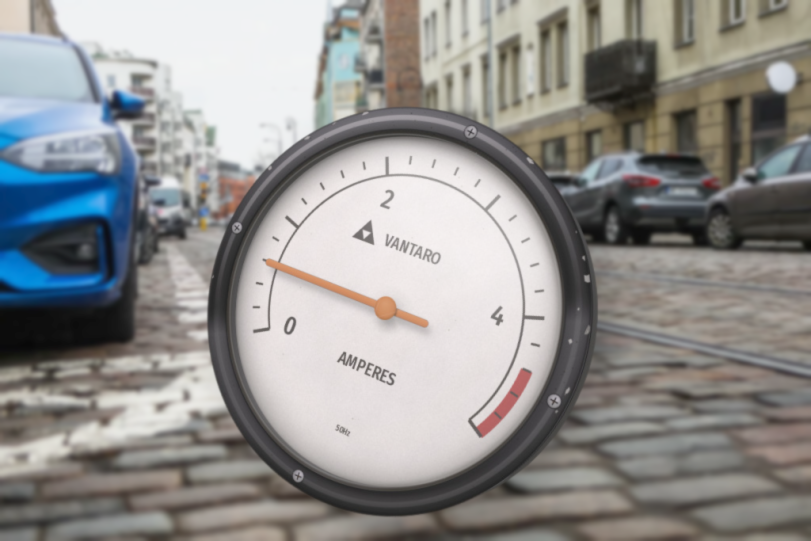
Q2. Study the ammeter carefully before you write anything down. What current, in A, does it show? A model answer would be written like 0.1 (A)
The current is 0.6 (A)
